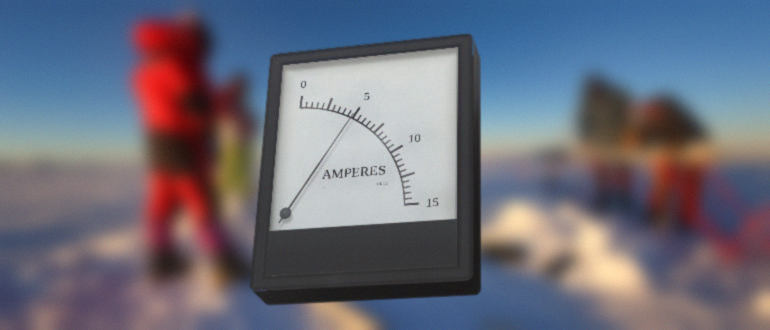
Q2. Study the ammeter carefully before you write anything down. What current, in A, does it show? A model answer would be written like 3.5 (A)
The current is 5 (A)
